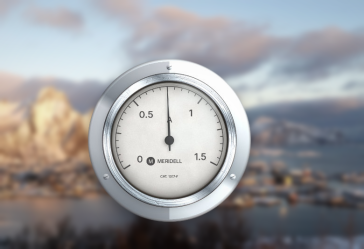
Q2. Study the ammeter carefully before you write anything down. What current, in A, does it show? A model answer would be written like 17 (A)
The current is 0.75 (A)
